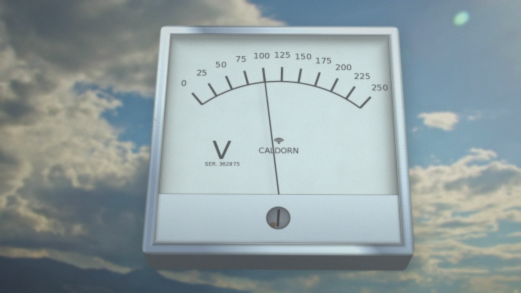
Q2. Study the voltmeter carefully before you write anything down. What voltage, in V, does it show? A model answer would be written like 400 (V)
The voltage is 100 (V)
